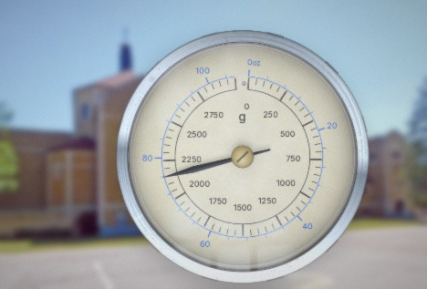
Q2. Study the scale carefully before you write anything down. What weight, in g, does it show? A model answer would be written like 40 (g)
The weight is 2150 (g)
